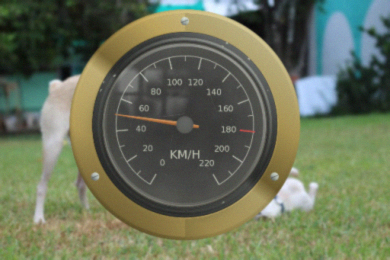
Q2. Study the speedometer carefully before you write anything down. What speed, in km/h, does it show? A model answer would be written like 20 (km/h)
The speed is 50 (km/h)
